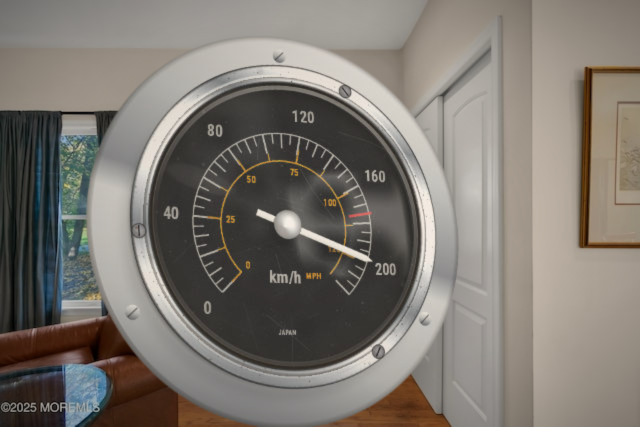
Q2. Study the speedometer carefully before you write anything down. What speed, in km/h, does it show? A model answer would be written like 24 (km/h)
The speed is 200 (km/h)
